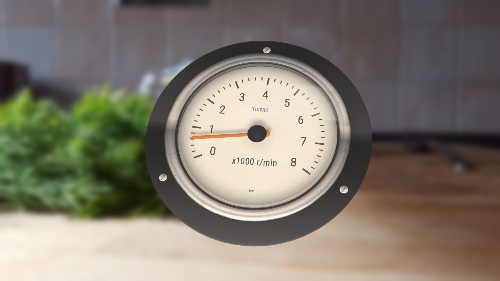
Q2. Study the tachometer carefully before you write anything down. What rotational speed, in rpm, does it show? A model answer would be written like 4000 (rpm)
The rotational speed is 600 (rpm)
